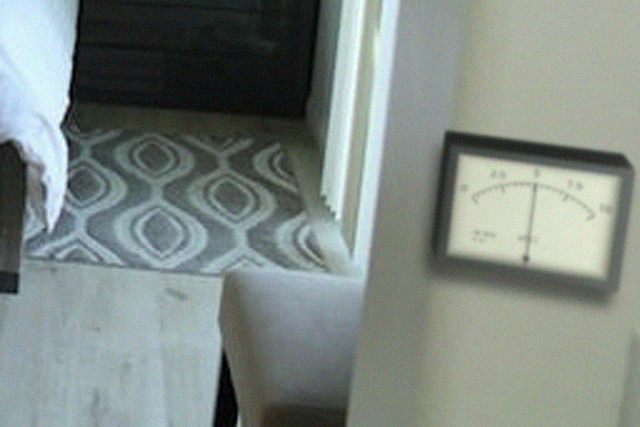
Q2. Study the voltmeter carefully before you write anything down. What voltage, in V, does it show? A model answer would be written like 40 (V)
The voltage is 5 (V)
